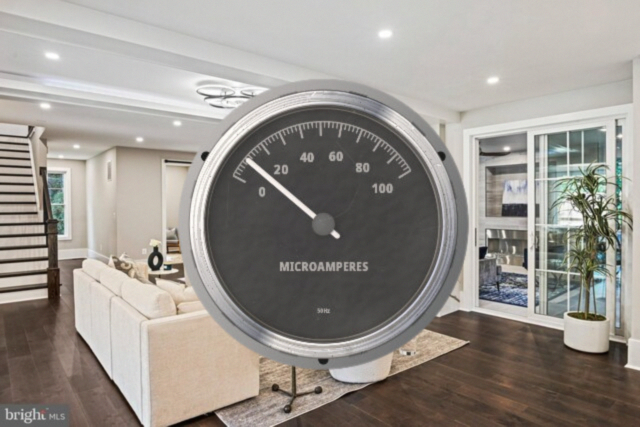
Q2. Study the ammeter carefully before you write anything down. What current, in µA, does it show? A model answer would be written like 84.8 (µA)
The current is 10 (µA)
